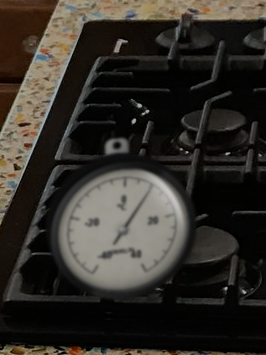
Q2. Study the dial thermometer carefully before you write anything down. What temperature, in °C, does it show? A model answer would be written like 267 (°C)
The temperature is 8 (°C)
